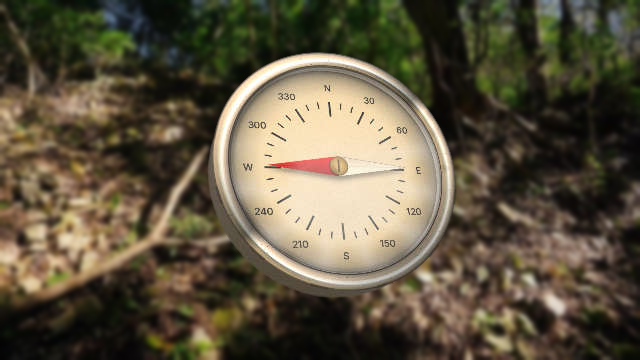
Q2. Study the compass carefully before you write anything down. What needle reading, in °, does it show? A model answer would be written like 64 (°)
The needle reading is 270 (°)
